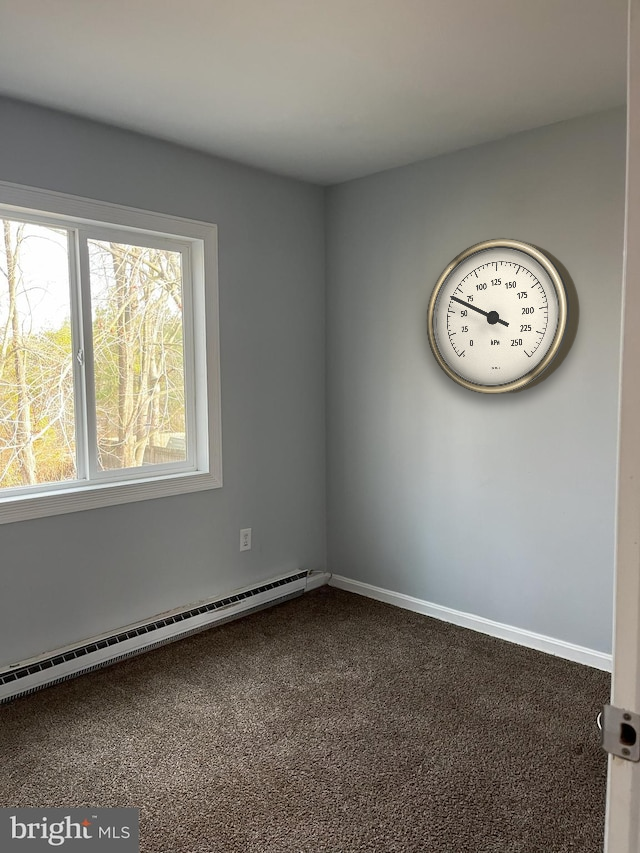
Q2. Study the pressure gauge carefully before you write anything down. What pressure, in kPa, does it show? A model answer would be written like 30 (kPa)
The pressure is 65 (kPa)
